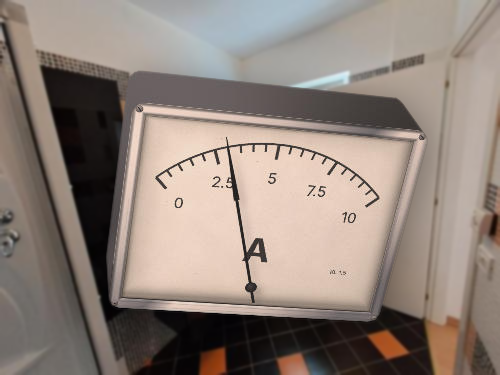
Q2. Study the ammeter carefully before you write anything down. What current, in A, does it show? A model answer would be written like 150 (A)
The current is 3 (A)
